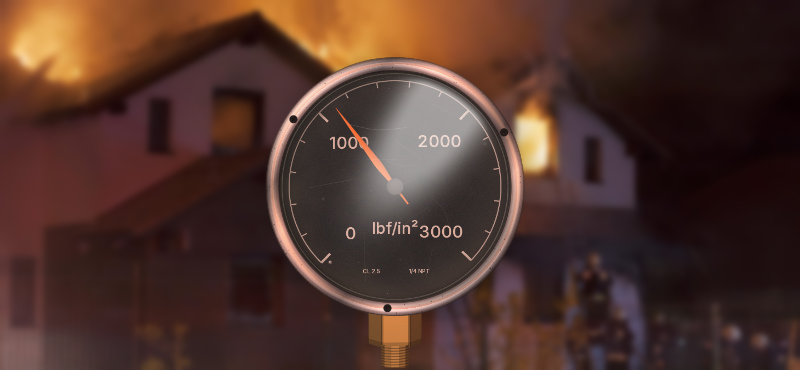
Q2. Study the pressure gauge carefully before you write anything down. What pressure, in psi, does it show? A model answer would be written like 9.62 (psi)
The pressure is 1100 (psi)
